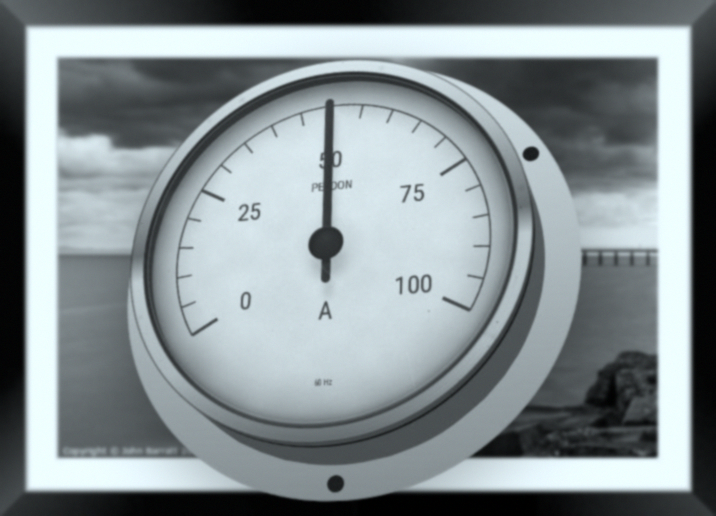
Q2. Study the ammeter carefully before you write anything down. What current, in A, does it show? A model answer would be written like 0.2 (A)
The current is 50 (A)
